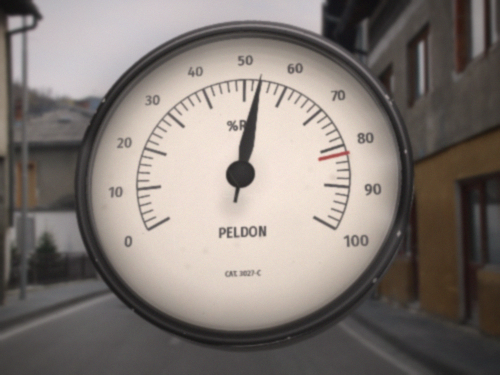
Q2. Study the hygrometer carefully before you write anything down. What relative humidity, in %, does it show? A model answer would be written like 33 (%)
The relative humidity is 54 (%)
